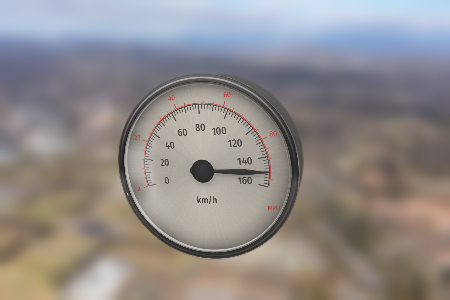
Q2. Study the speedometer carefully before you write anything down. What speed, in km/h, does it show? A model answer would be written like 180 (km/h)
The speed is 150 (km/h)
